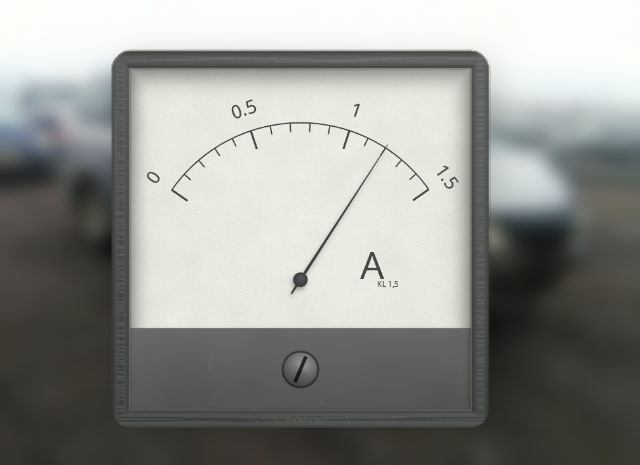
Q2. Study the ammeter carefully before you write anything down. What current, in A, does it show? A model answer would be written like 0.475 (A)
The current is 1.2 (A)
